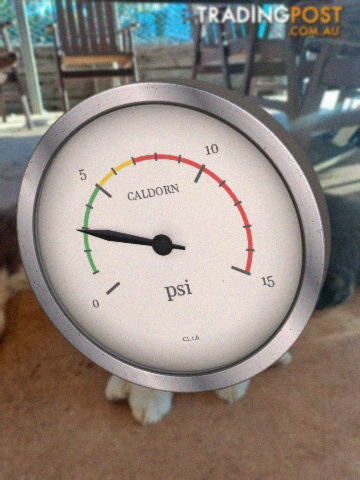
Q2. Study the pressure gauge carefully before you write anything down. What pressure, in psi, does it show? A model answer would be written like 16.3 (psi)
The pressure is 3 (psi)
